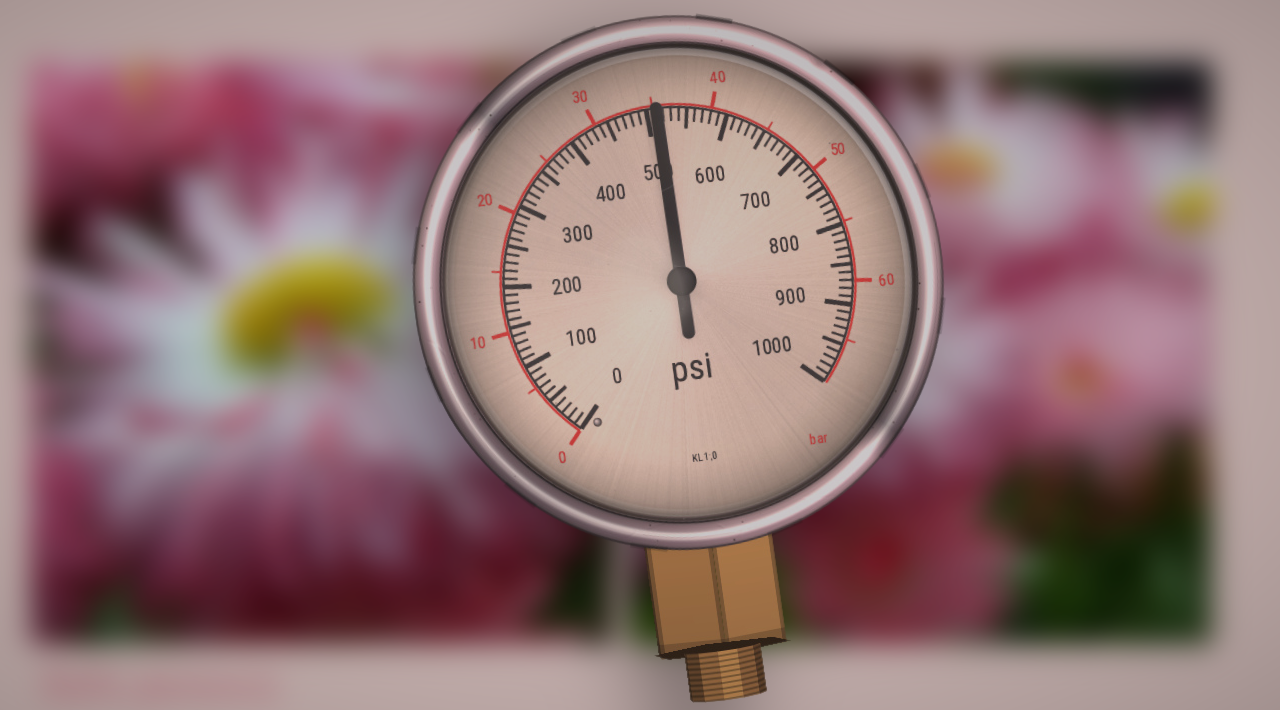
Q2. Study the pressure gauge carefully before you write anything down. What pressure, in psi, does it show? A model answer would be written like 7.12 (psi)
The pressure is 510 (psi)
